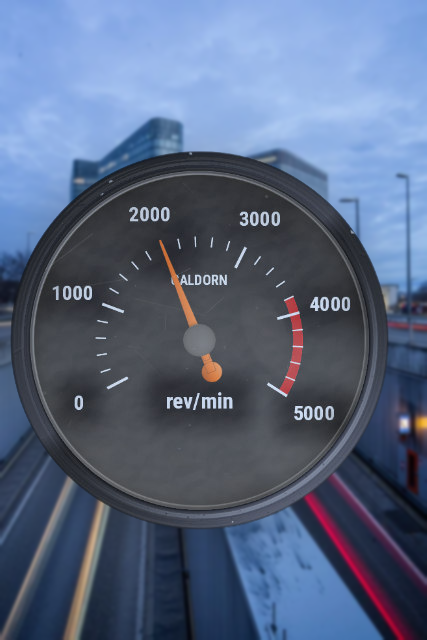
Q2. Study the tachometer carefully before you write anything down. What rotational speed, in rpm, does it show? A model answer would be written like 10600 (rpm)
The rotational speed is 2000 (rpm)
